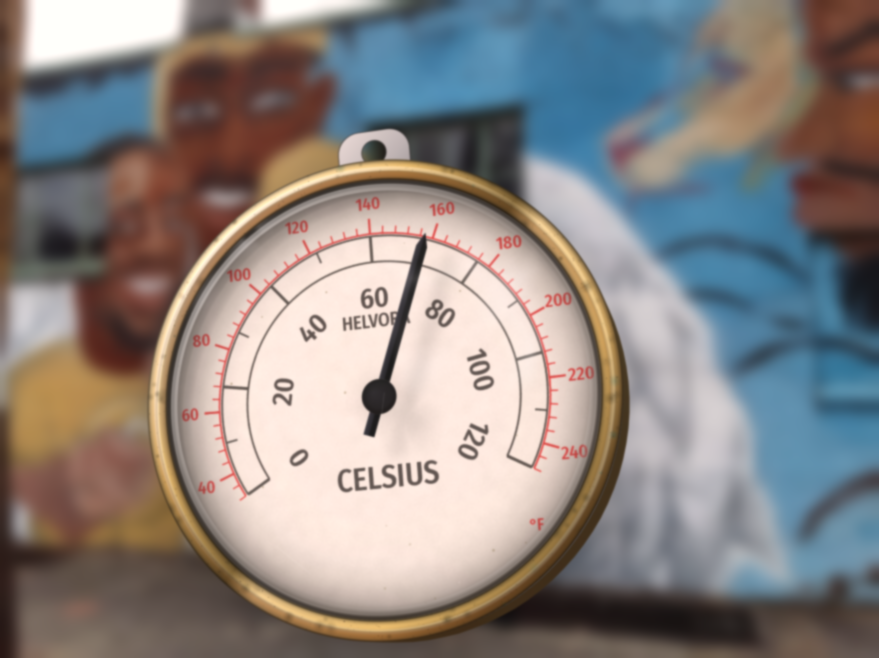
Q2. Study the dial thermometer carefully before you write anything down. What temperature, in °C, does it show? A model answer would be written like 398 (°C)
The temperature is 70 (°C)
